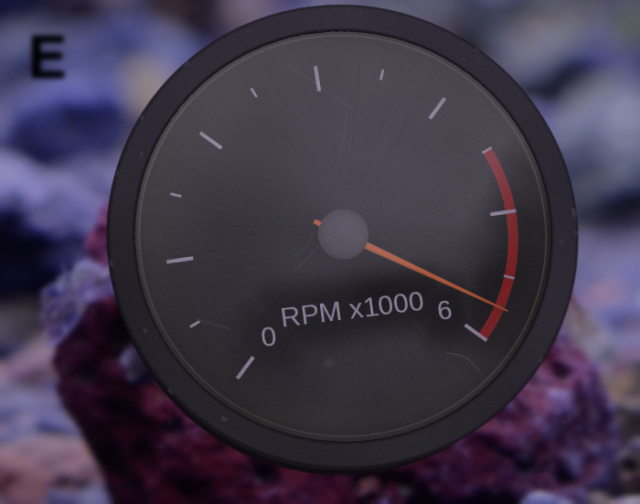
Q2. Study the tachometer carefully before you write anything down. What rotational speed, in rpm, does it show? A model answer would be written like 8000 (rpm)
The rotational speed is 5750 (rpm)
